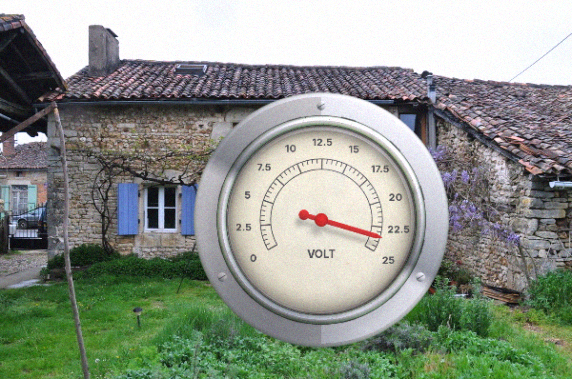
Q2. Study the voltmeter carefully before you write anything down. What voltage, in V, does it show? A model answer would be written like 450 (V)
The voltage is 23.5 (V)
